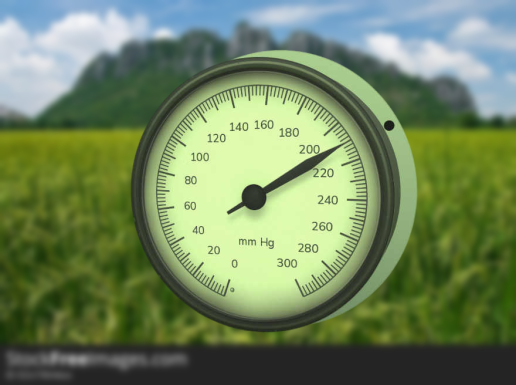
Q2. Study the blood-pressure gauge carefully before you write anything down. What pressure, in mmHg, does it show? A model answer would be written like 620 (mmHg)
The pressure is 210 (mmHg)
